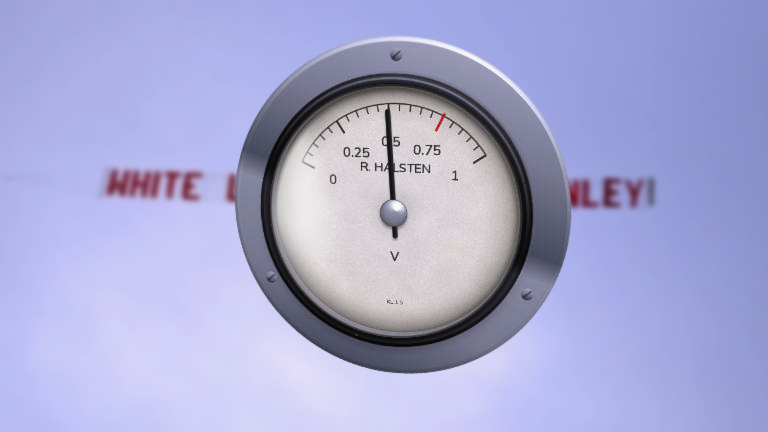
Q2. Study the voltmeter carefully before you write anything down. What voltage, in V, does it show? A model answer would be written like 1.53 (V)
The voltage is 0.5 (V)
